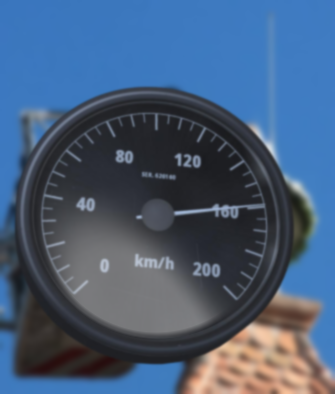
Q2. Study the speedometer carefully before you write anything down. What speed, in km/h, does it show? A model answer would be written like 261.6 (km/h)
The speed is 160 (km/h)
